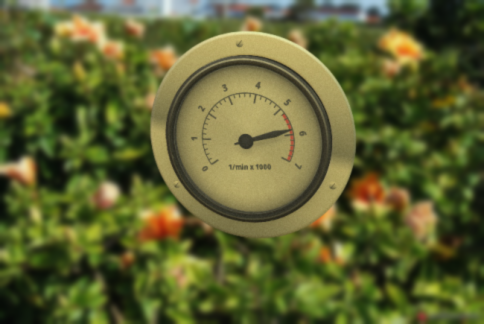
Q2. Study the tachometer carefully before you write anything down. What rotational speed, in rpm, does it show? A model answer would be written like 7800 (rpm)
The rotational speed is 5800 (rpm)
